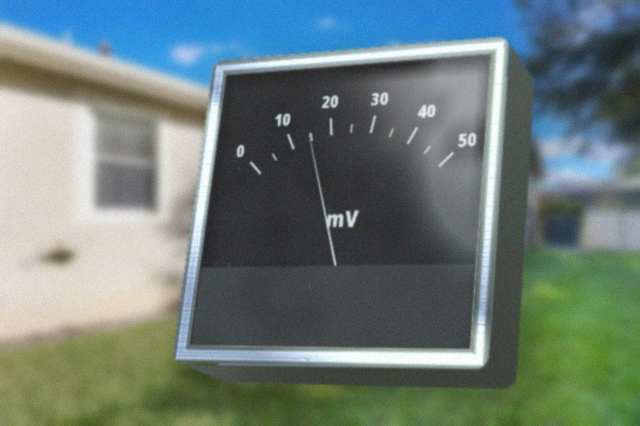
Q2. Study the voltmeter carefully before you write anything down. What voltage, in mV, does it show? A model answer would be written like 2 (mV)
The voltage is 15 (mV)
